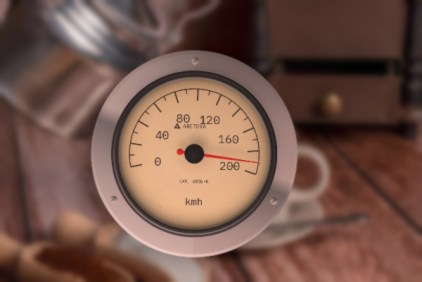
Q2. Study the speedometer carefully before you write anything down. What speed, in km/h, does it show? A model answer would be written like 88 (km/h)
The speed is 190 (km/h)
